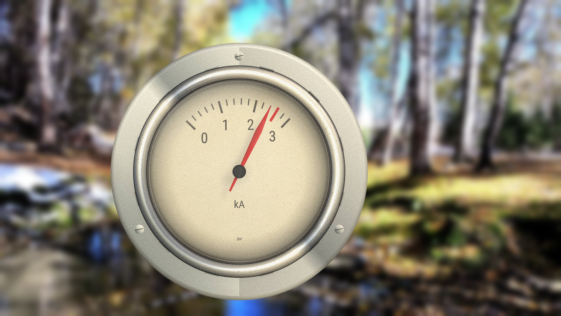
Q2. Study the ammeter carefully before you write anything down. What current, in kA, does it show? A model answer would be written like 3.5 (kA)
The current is 2.4 (kA)
